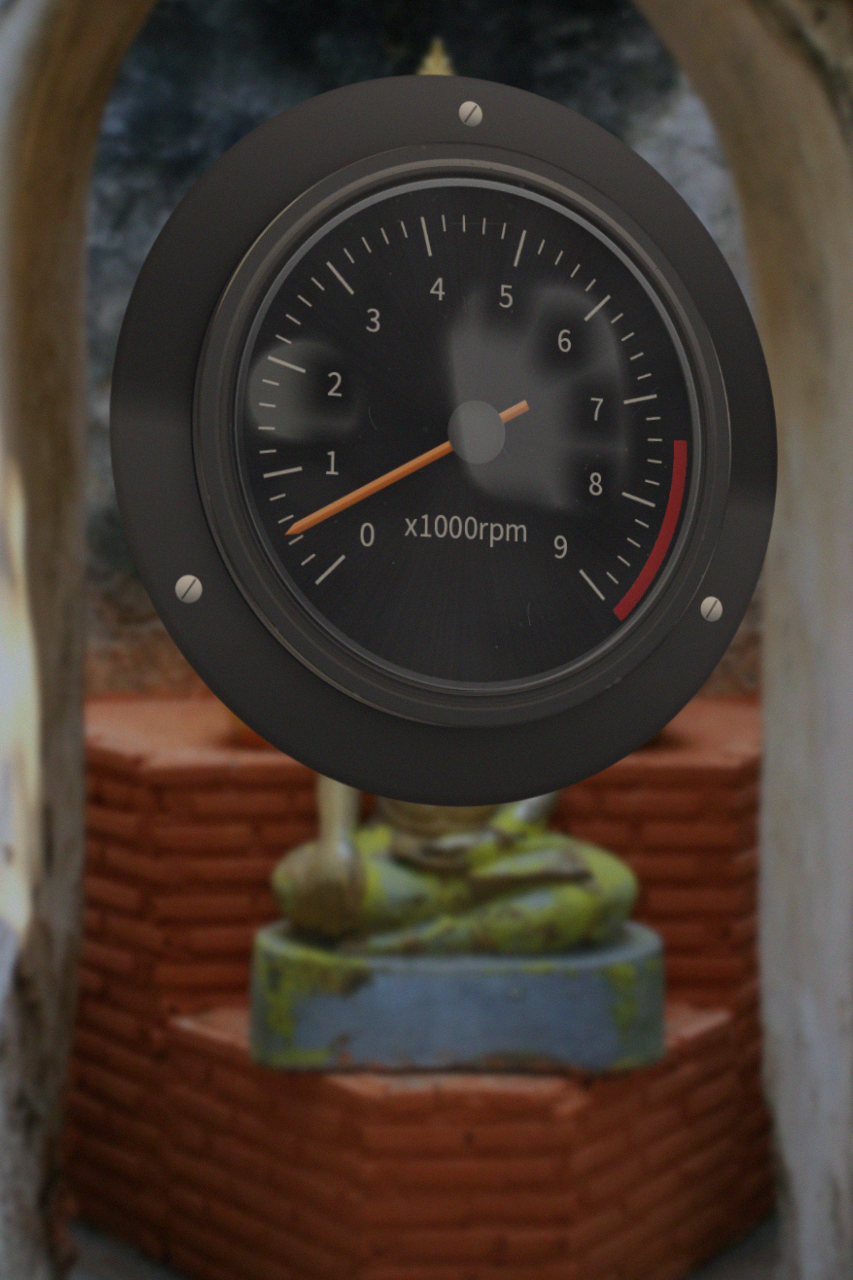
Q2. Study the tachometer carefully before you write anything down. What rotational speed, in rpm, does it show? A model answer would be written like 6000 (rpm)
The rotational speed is 500 (rpm)
